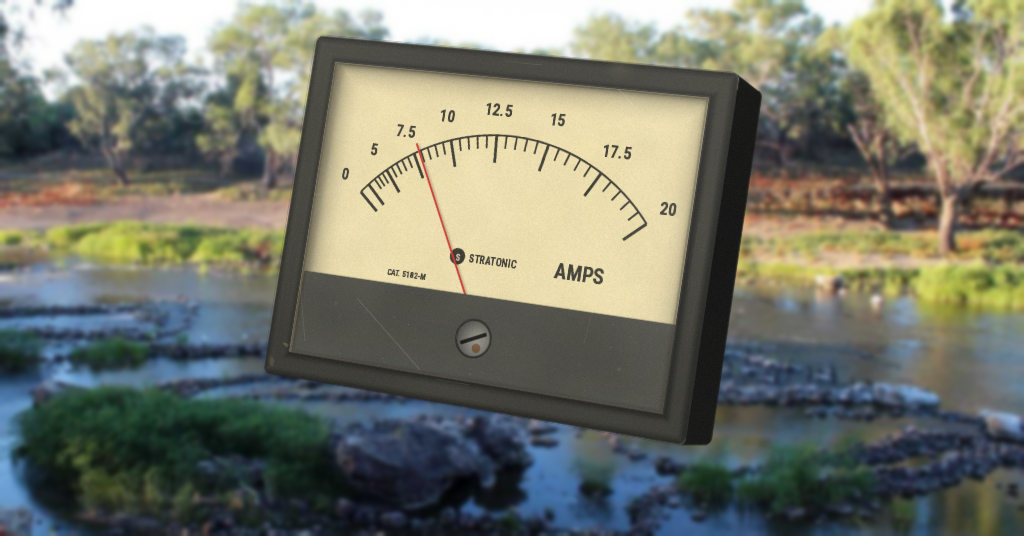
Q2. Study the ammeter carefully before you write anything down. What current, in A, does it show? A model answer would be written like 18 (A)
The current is 8 (A)
